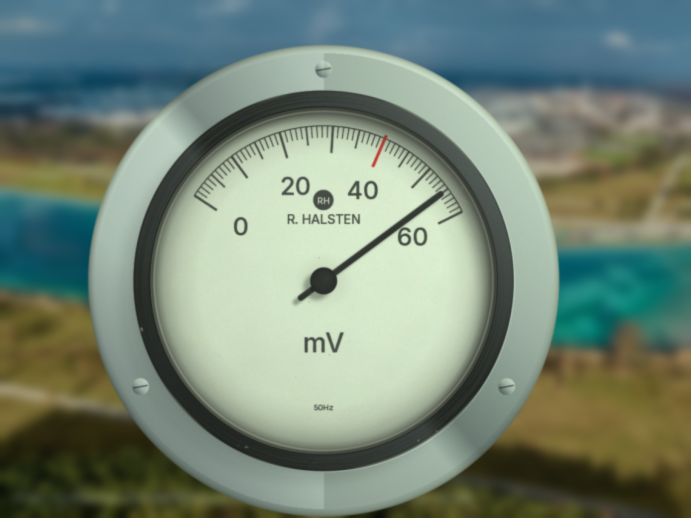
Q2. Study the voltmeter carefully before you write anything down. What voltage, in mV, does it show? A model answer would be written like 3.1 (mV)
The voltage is 55 (mV)
